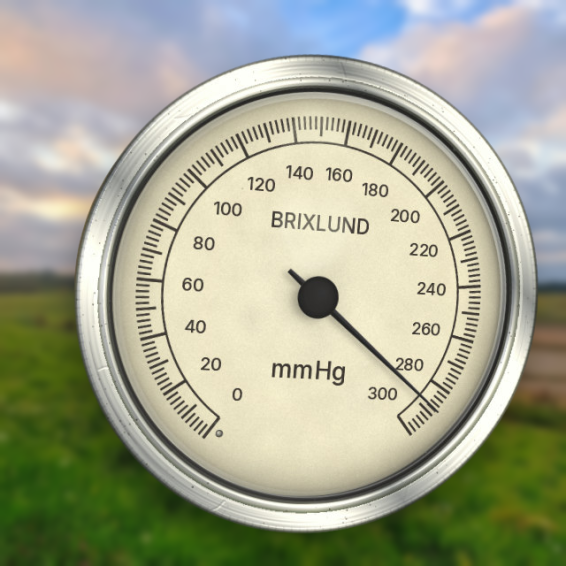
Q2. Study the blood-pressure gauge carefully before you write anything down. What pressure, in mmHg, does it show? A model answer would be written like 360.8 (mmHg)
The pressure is 288 (mmHg)
